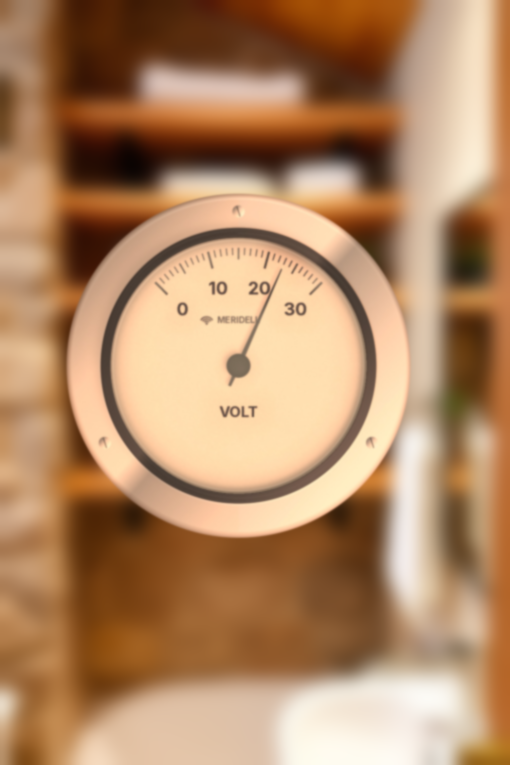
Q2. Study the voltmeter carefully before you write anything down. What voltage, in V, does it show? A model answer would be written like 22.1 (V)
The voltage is 23 (V)
